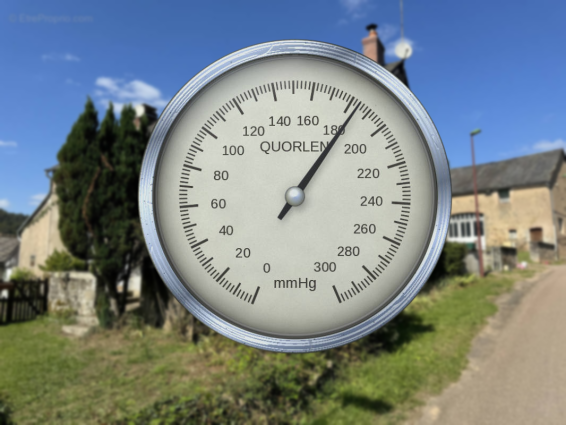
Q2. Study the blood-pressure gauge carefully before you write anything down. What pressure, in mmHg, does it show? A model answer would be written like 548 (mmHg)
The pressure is 184 (mmHg)
